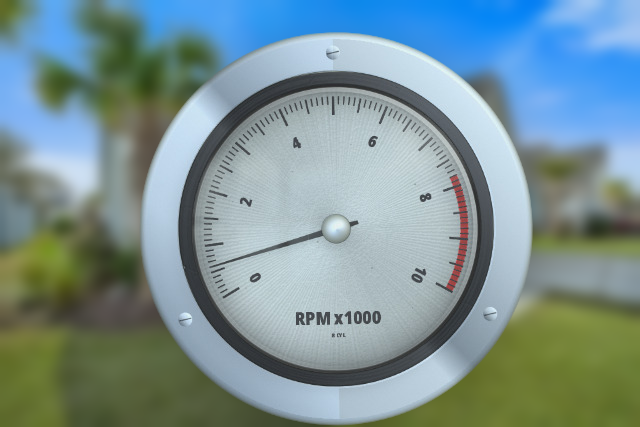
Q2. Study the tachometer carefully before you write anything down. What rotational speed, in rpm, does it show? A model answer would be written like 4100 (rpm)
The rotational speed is 600 (rpm)
